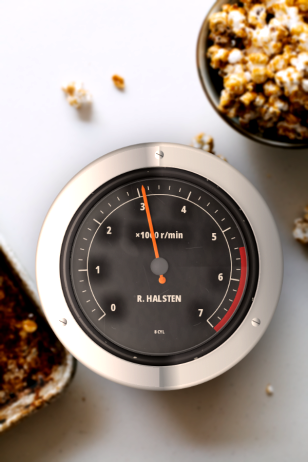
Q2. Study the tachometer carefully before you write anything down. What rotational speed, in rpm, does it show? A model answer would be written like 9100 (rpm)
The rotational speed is 3100 (rpm)
